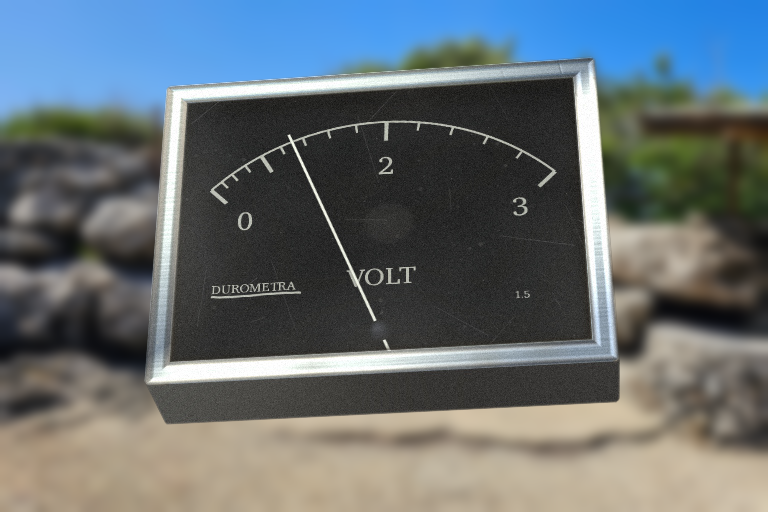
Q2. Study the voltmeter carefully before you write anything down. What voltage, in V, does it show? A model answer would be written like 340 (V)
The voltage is 1.3 (V)
